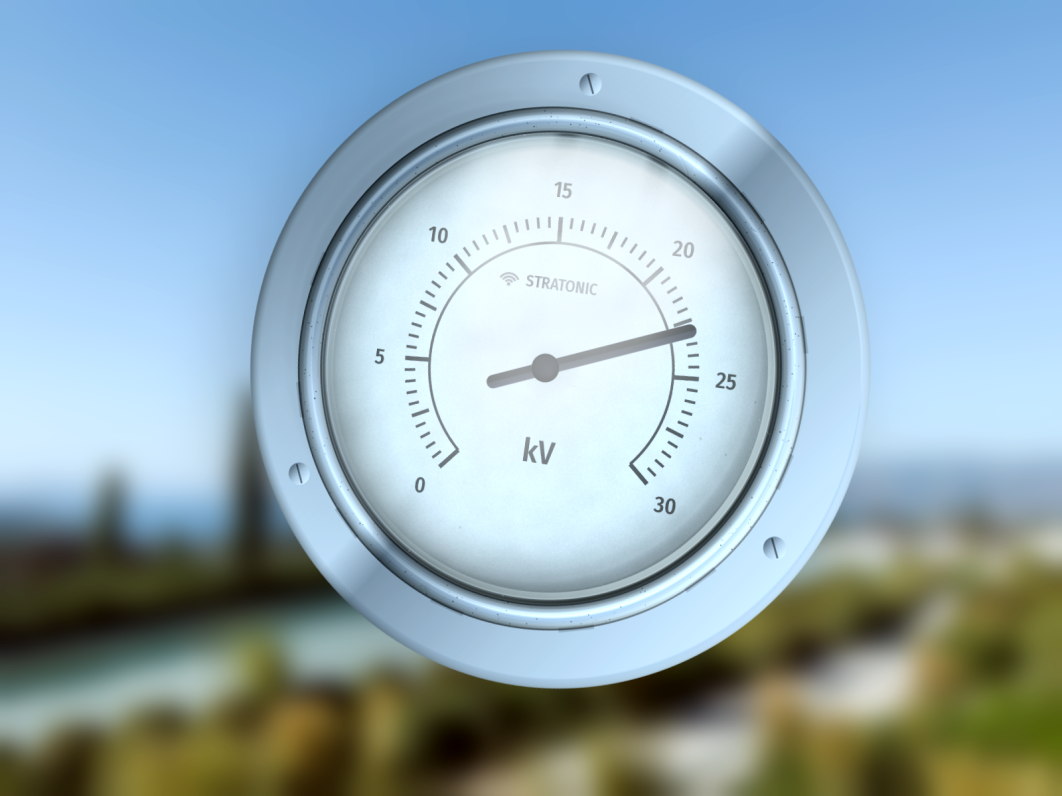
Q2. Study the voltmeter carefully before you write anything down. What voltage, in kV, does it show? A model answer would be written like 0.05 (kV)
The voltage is 23 (kV)
